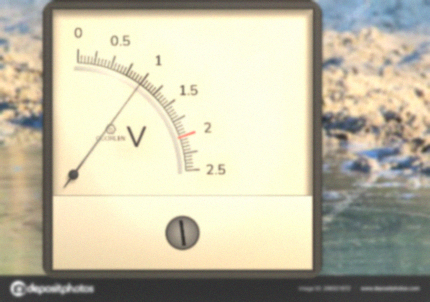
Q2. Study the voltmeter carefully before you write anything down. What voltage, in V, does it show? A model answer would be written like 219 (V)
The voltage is 1 (V)
